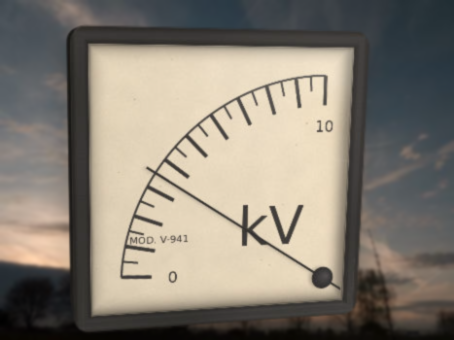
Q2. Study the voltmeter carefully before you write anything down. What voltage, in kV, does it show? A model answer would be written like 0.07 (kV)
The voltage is 3.5 (kV)
